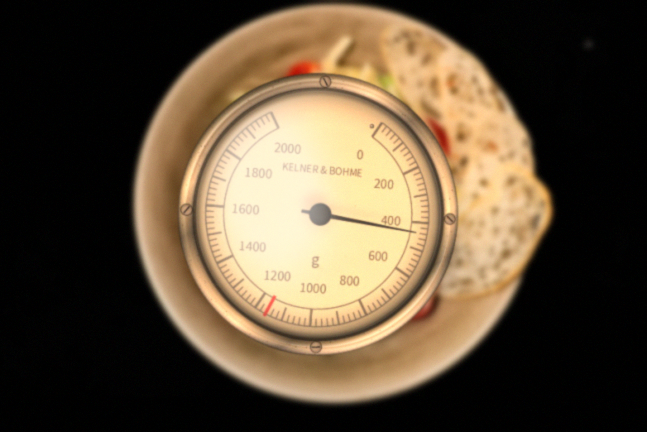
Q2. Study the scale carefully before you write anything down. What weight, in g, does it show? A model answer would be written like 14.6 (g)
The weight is 440 (g)
